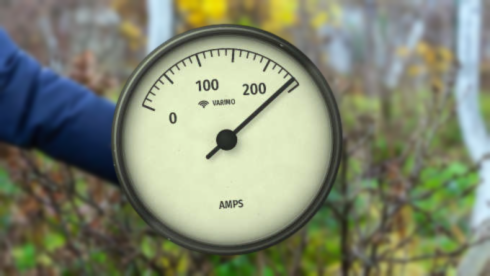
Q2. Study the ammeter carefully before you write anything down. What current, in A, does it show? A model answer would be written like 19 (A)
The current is 240 (A)
